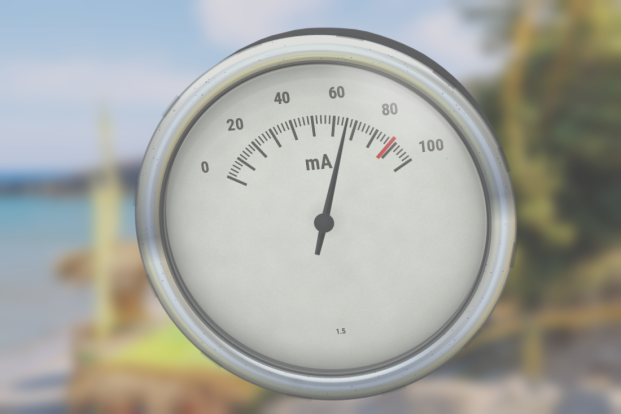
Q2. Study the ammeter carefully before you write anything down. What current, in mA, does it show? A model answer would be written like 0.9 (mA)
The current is 66 (mA)
